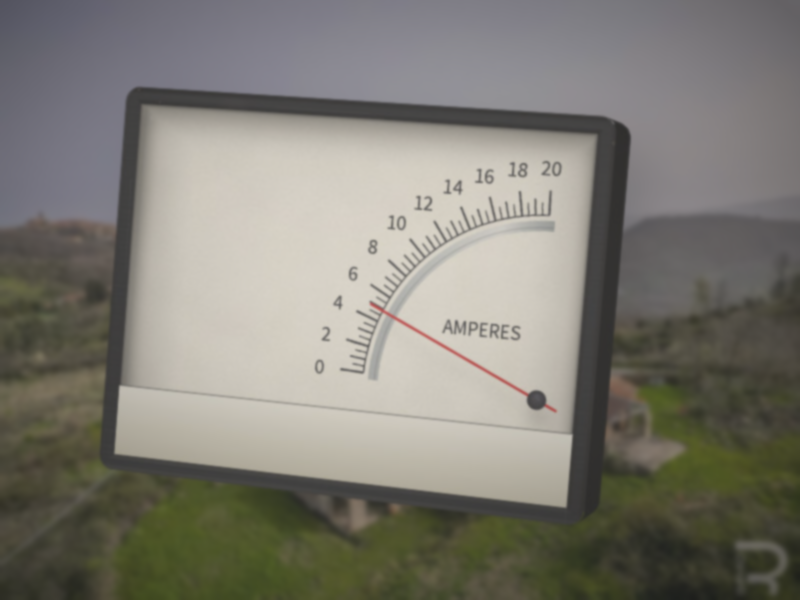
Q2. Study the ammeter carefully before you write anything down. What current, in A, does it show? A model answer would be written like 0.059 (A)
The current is 5 (A)
